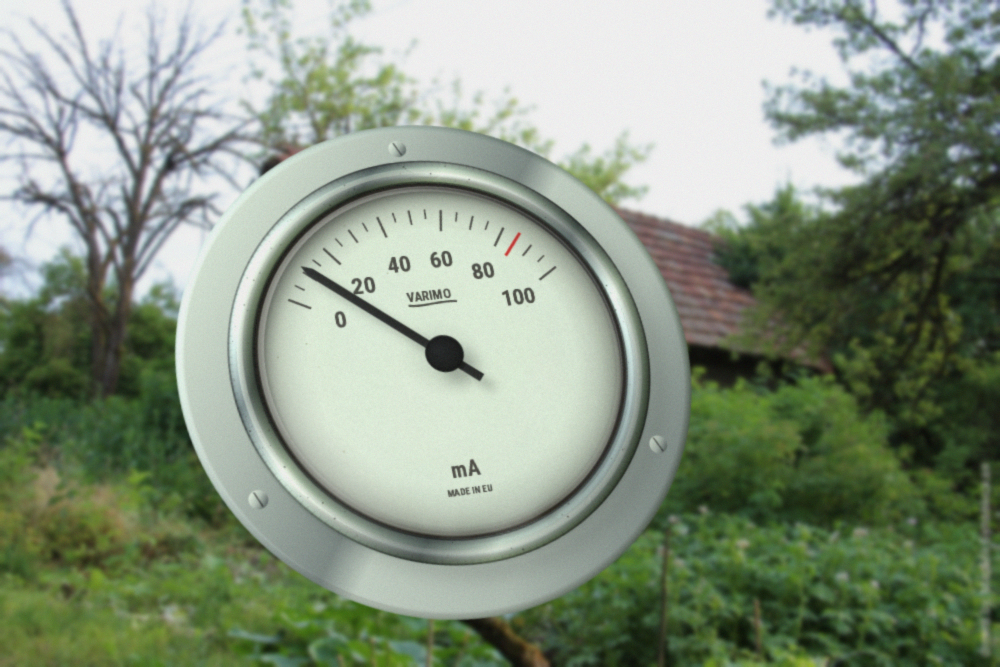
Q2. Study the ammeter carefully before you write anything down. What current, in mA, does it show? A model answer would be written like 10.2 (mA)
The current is 10 (mA)
